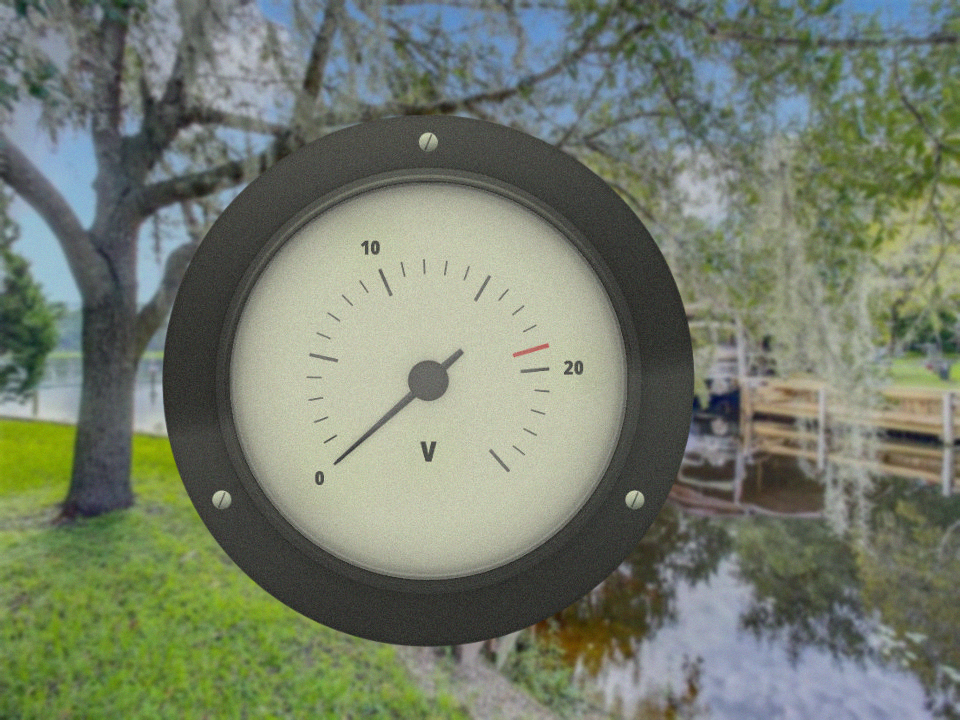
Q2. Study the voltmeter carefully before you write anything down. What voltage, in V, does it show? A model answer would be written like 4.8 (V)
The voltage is 0 (V)
